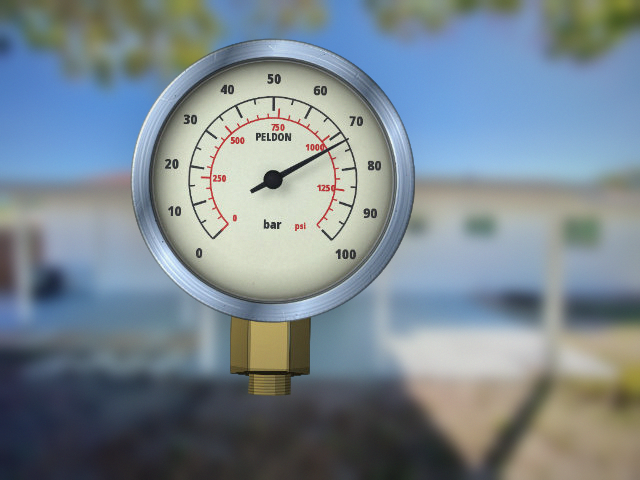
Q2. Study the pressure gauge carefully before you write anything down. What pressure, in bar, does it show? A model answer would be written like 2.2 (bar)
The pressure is 72.5 (bar)
